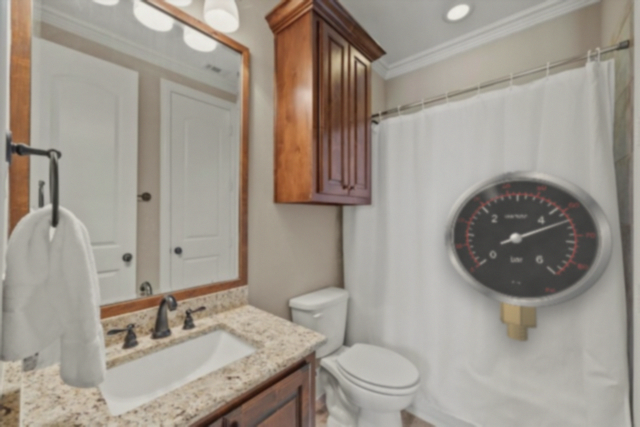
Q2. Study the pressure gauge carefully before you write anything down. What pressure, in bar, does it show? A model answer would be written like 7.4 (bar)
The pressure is 4.4 (bar)
